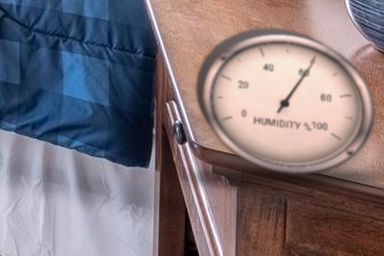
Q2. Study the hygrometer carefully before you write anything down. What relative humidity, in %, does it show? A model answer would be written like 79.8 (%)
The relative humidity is 60 (%)
